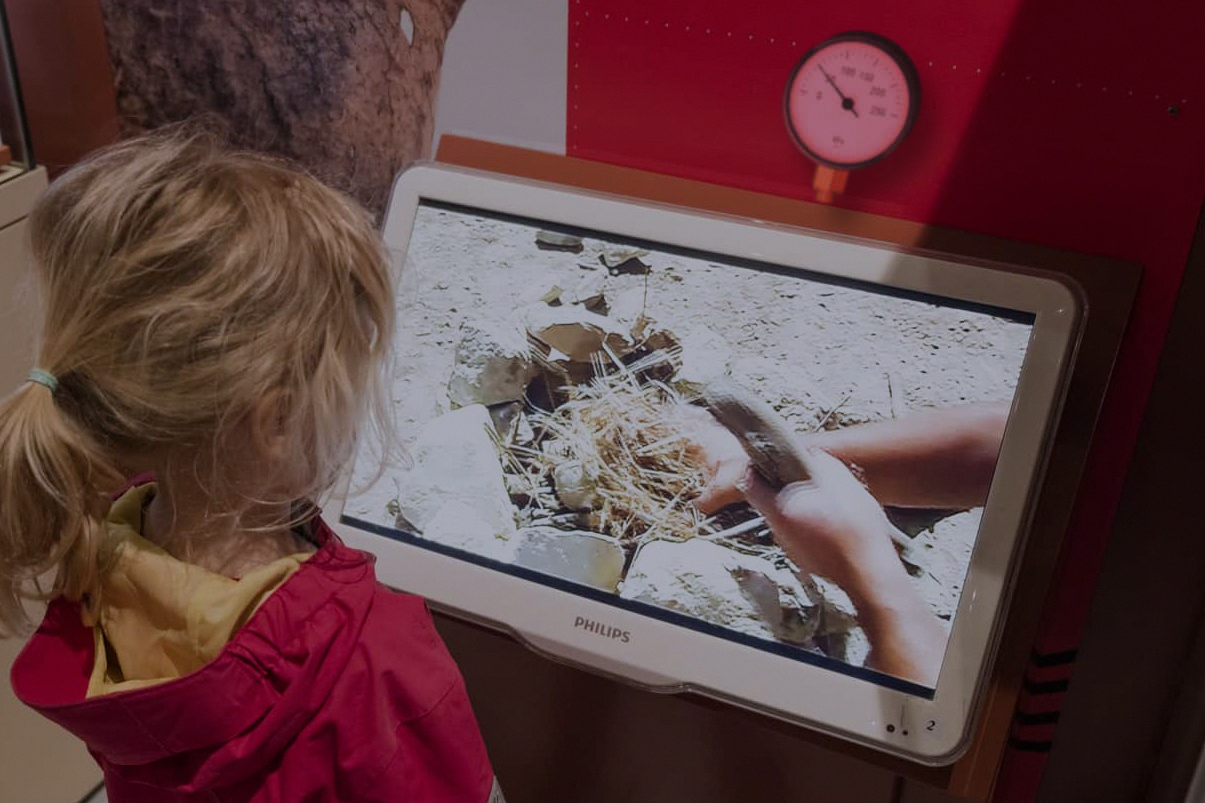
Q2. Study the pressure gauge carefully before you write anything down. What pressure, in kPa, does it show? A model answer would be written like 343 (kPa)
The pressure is 50 (kPa)
